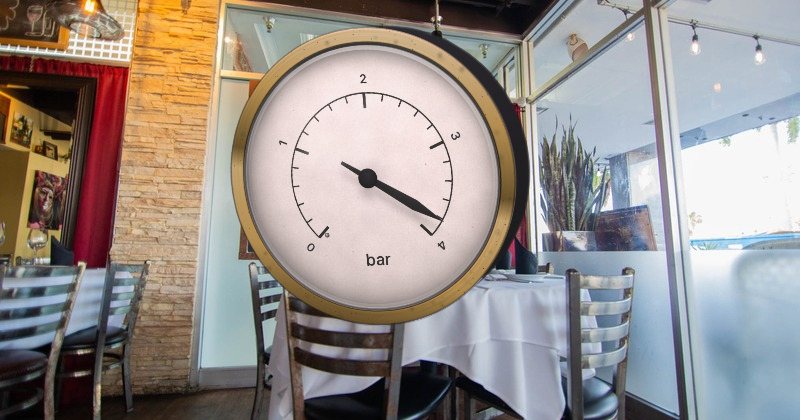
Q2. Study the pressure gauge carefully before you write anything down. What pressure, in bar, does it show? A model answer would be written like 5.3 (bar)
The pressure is 3.8 (bar)
